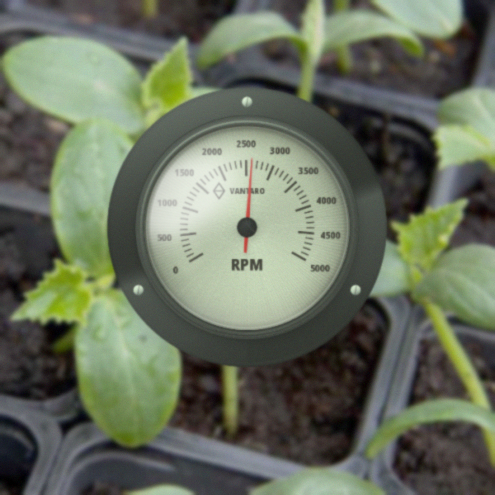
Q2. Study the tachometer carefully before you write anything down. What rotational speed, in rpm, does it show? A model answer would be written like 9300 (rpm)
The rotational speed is 2600 (rpm)
